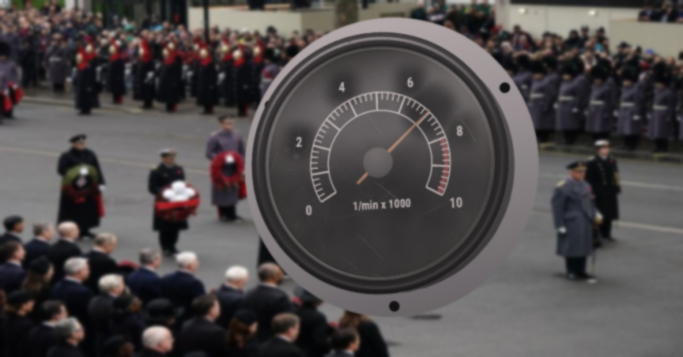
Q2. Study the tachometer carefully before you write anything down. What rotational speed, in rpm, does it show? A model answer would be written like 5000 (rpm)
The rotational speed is 7000 (rpm)
